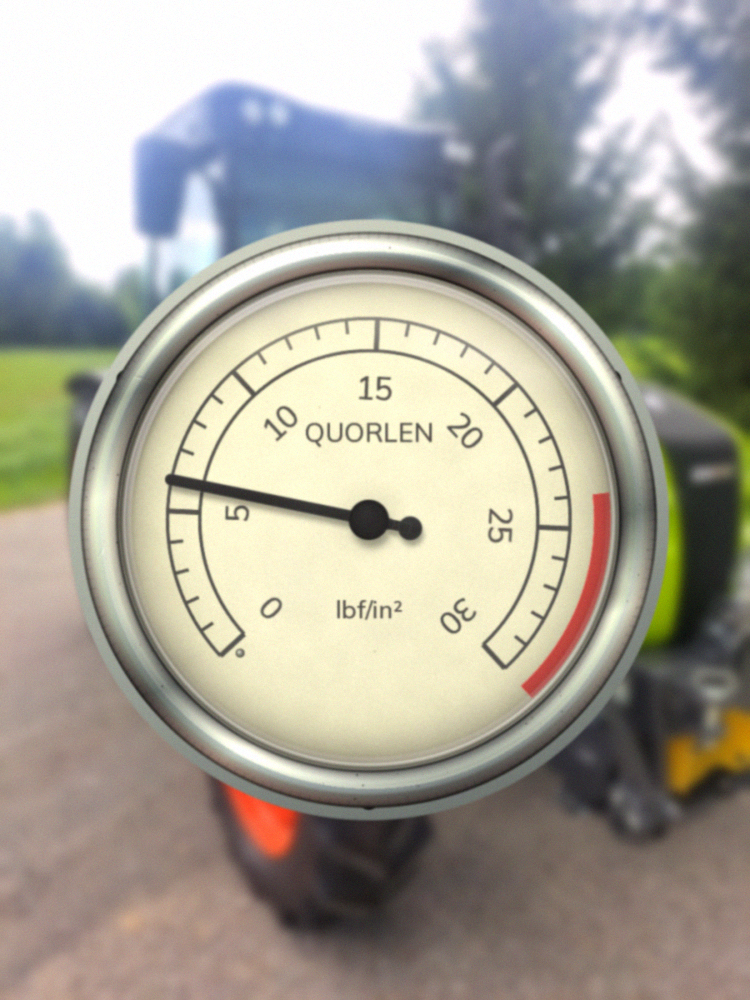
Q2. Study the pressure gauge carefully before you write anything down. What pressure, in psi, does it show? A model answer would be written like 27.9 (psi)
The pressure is 6 (psi)
